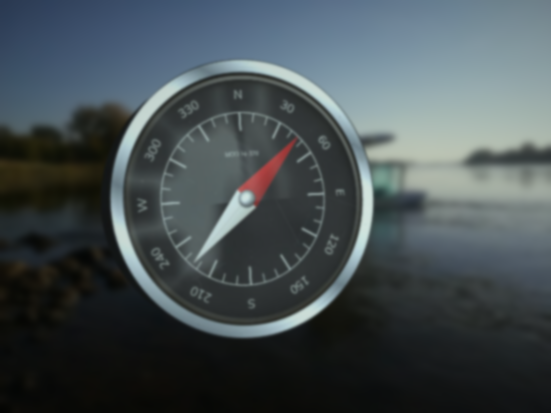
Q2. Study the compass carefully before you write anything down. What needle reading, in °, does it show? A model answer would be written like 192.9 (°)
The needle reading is 45 (°)
